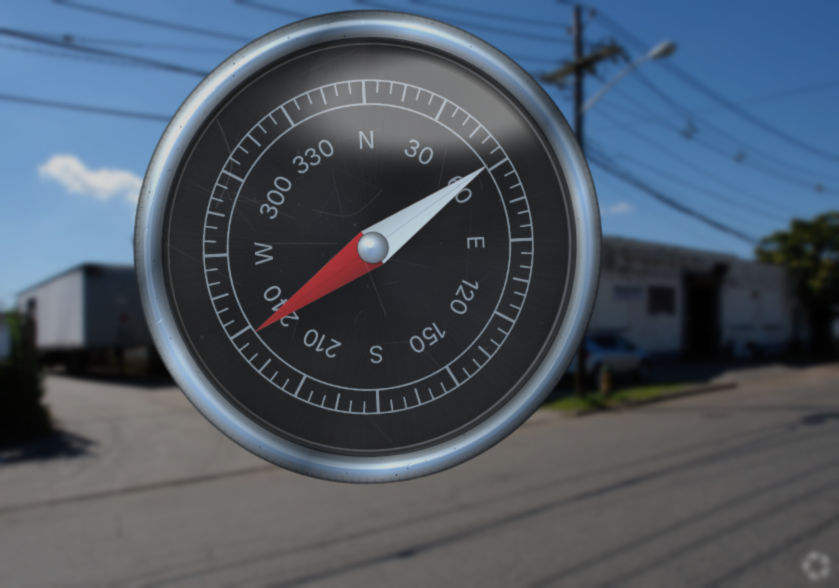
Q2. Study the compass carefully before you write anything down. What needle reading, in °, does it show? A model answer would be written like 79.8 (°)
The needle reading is 237.5 (°)
